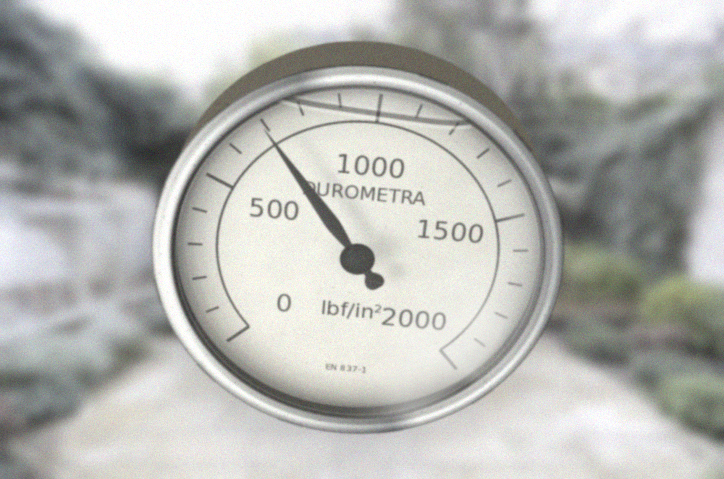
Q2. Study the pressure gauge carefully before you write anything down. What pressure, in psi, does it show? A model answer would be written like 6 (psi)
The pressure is 700 (psi)
